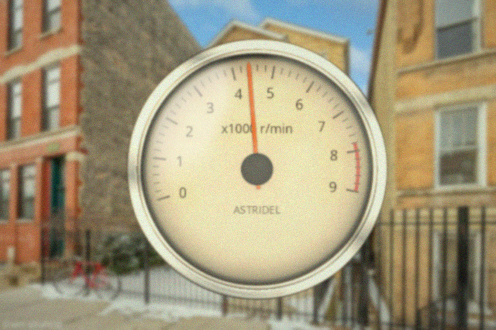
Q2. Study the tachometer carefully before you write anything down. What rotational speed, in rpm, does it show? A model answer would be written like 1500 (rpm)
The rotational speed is 4400 (rpm)
